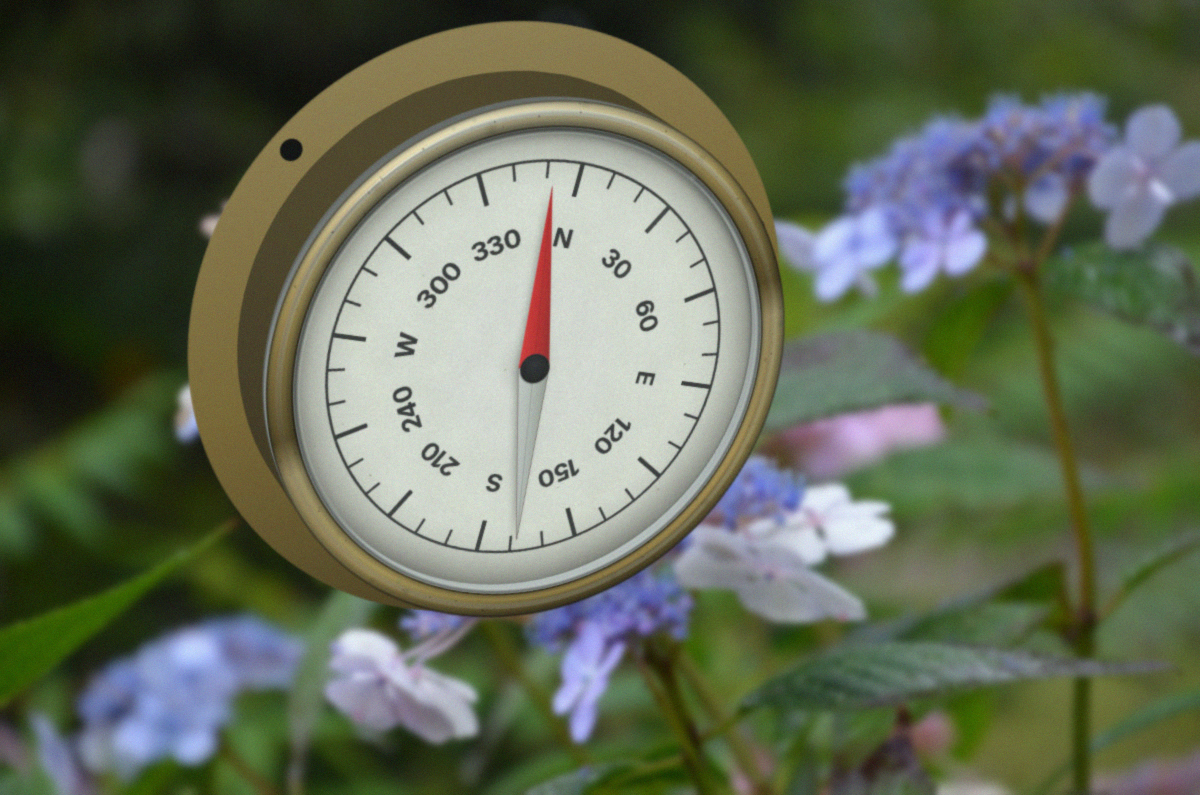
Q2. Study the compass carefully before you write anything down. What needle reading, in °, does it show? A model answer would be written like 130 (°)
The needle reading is 350 (°)
